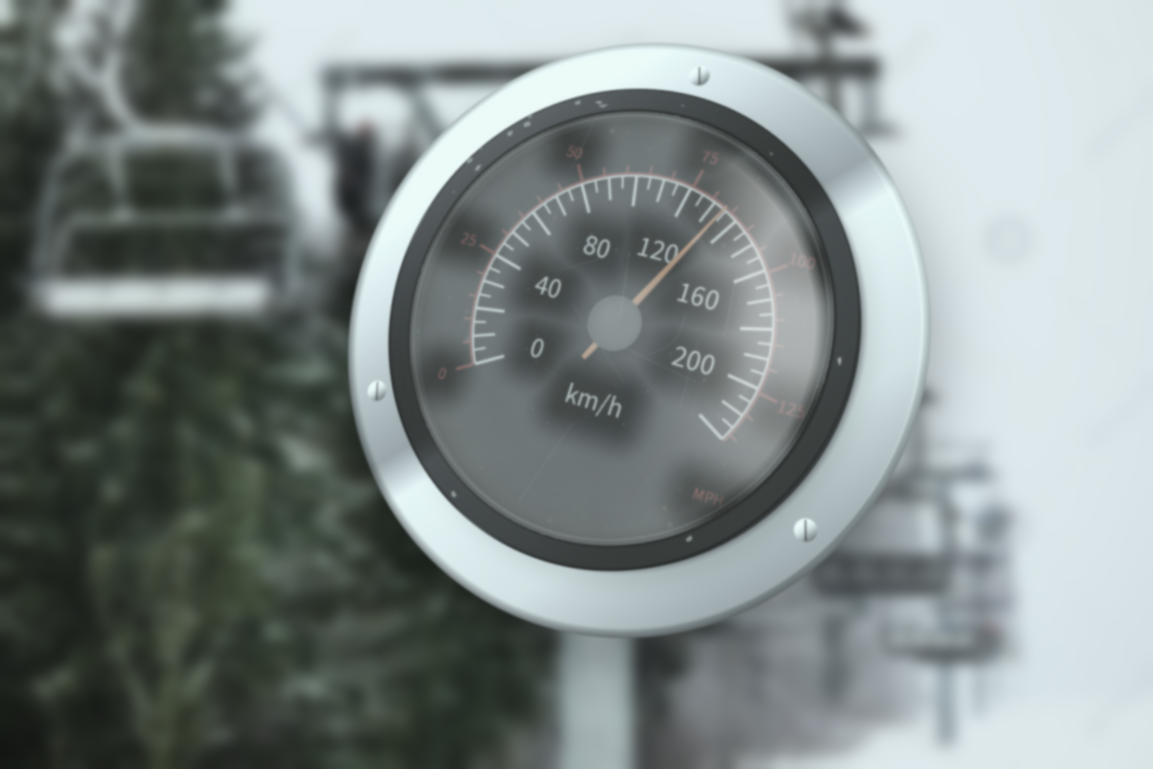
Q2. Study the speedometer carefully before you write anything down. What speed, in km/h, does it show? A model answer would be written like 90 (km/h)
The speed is 135 (km/h)
